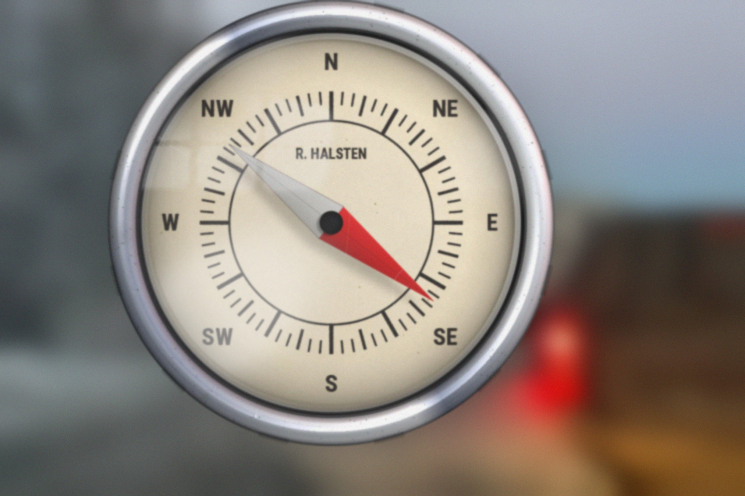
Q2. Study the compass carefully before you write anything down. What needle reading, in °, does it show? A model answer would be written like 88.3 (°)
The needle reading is 127.5 (°)
